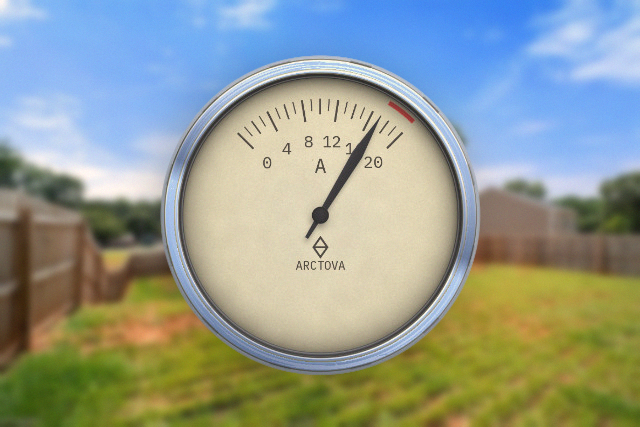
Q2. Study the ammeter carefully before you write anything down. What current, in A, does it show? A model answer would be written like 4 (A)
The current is 17 (A)
